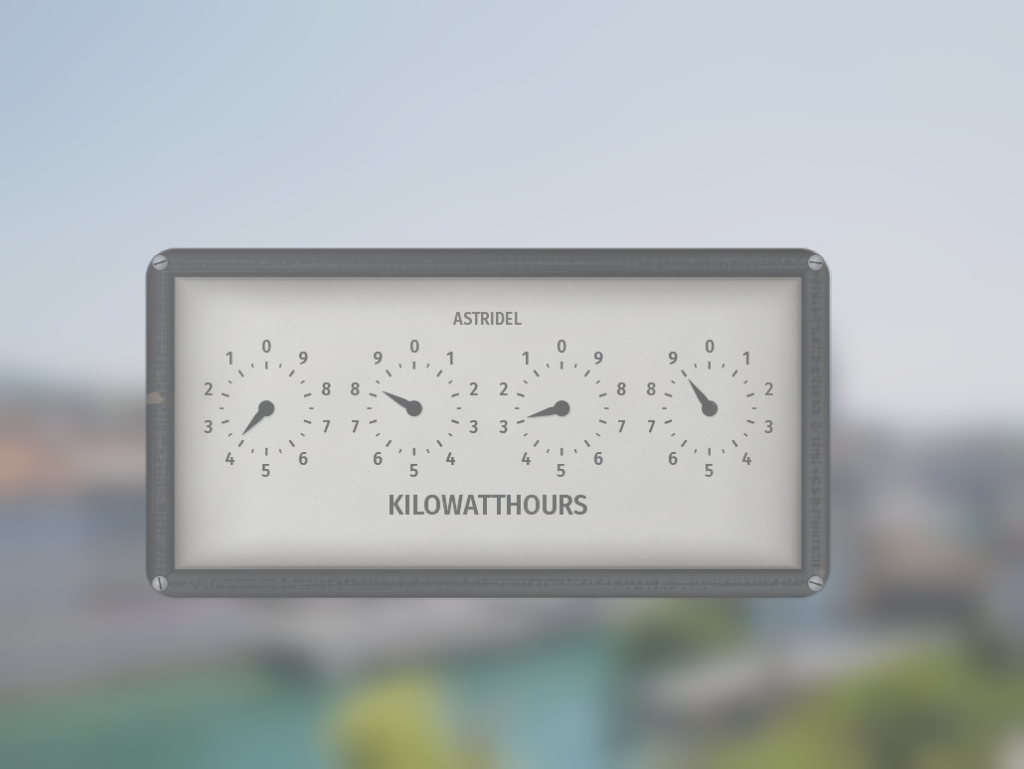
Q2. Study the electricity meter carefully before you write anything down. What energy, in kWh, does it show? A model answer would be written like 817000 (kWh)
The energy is 3829 (kWh)
